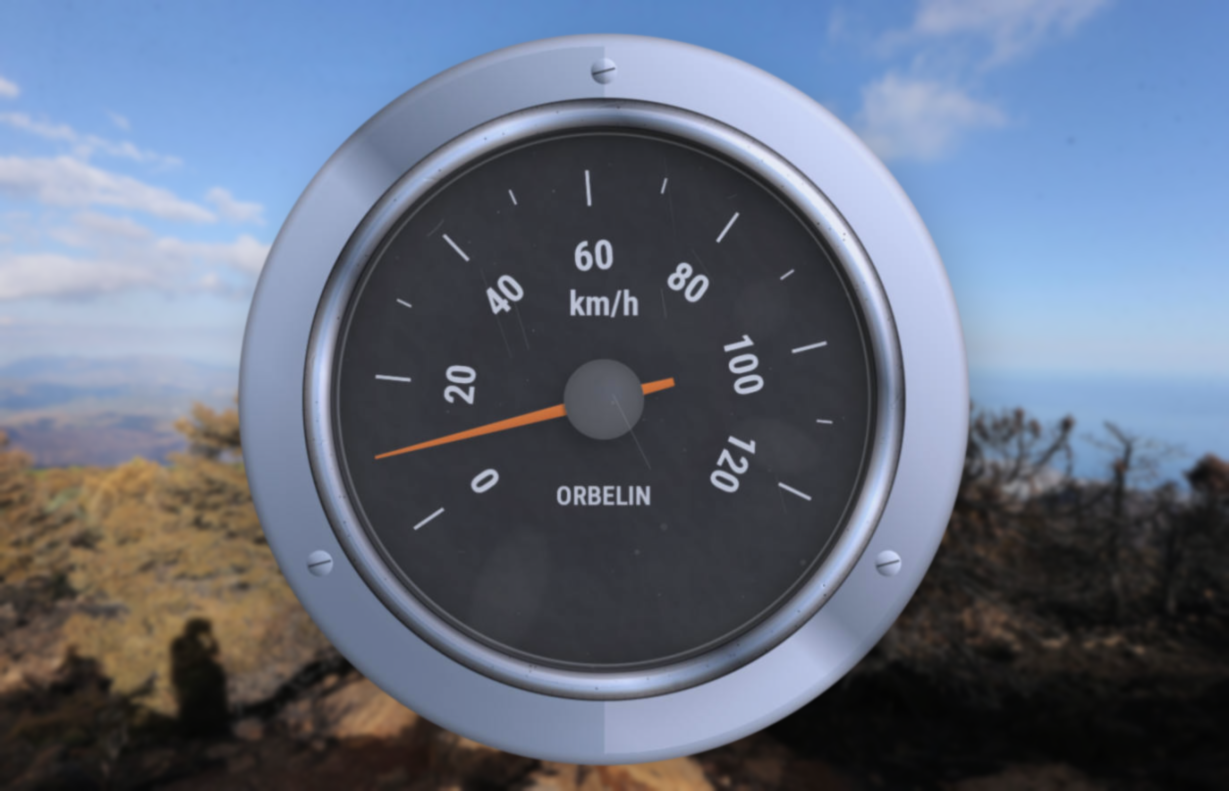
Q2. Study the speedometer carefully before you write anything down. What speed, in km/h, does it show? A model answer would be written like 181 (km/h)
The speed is 10 (km/h)
